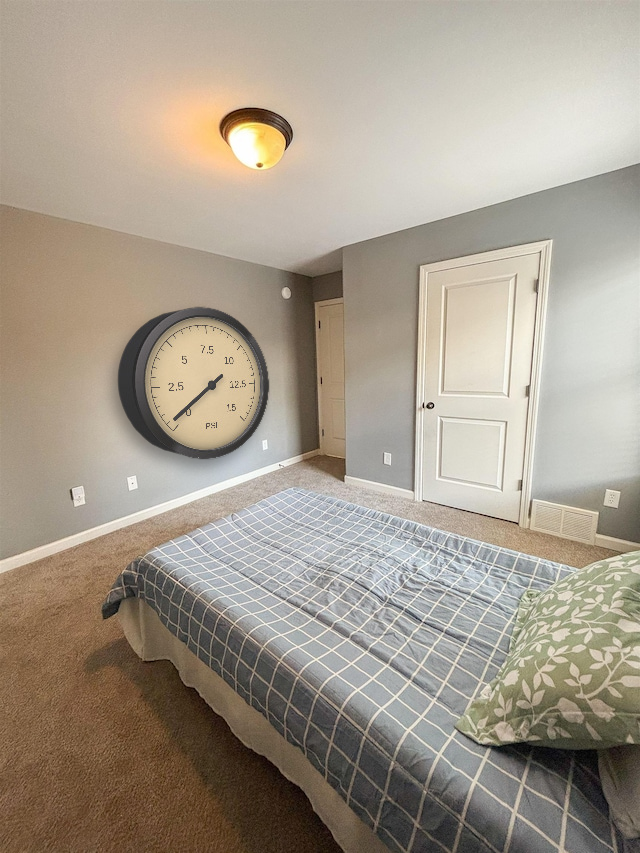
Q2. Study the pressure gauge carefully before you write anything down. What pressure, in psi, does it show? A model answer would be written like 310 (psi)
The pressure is 0.5 (psi)
